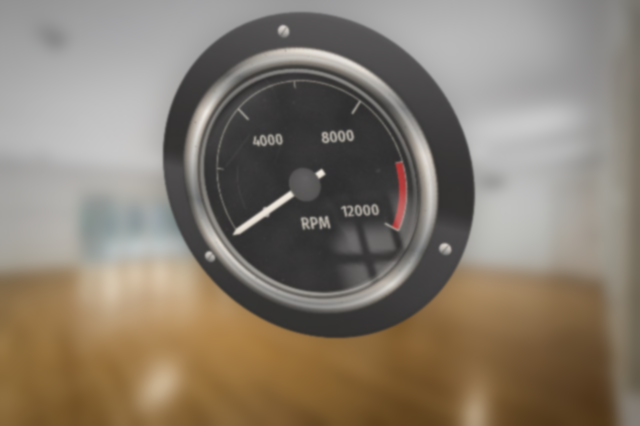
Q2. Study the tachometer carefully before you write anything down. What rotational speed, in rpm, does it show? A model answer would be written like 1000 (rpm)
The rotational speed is 0 (rpm)
